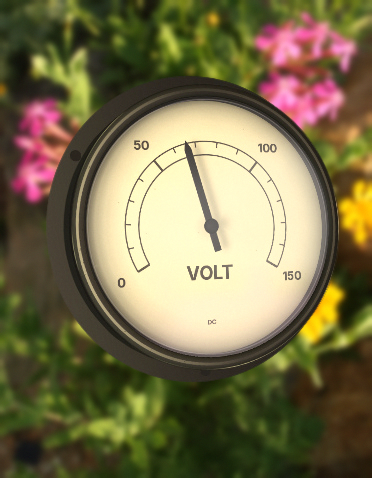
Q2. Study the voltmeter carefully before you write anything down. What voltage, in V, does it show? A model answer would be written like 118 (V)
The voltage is 65 (V)
